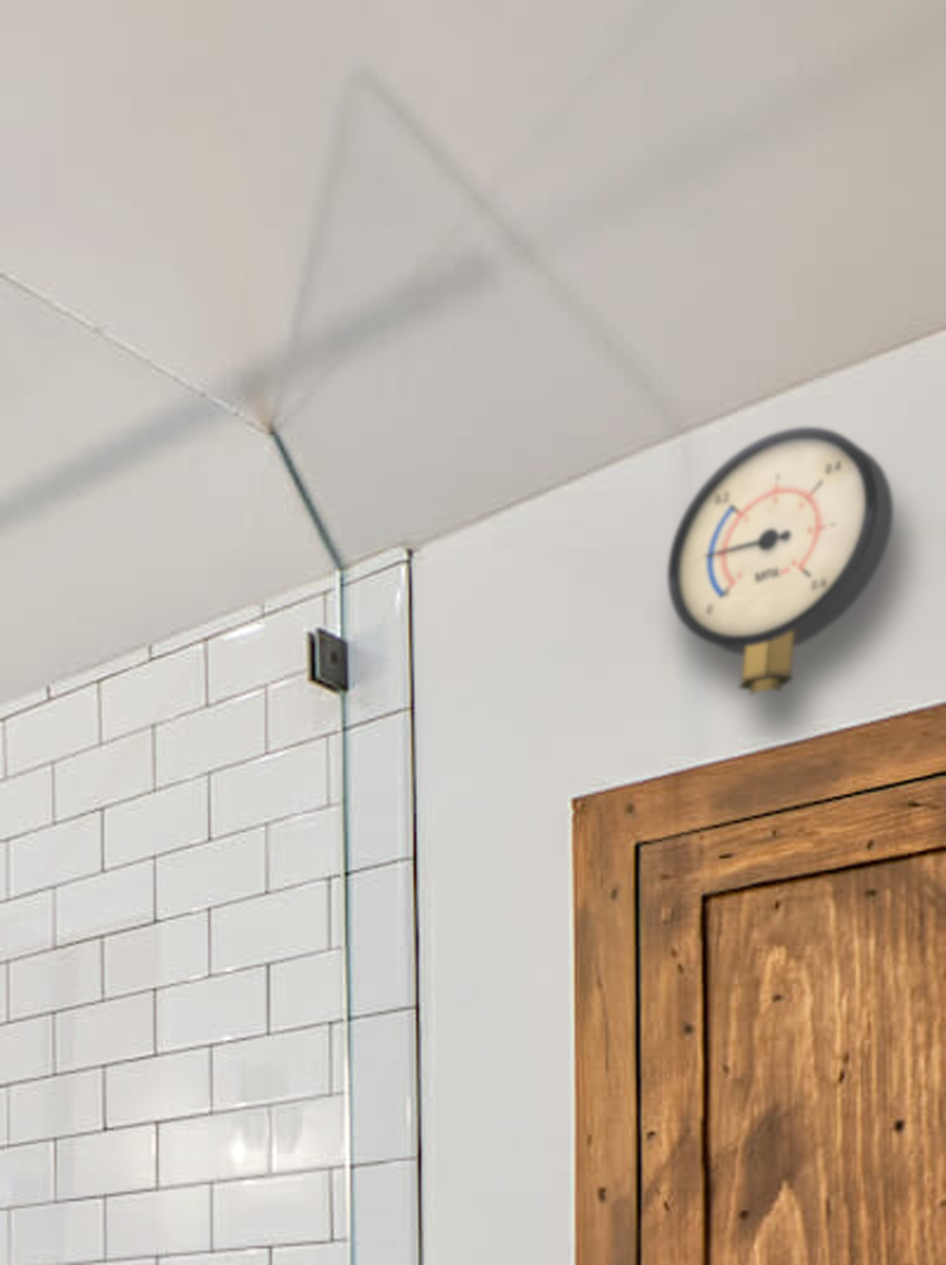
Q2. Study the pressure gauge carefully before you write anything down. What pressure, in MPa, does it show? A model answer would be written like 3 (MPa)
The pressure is 0.1 (MPa)
